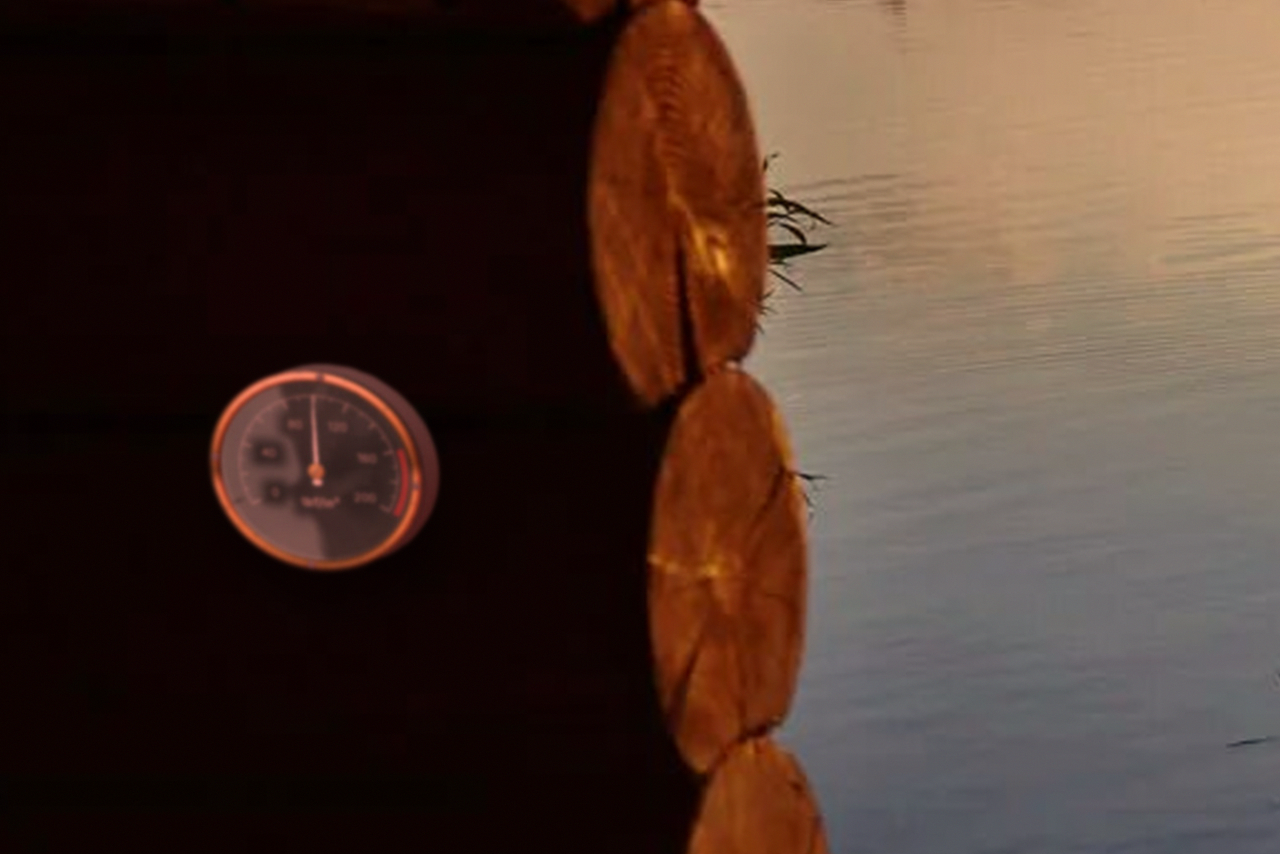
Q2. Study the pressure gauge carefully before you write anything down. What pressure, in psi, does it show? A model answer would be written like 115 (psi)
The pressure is 100 (psi)
